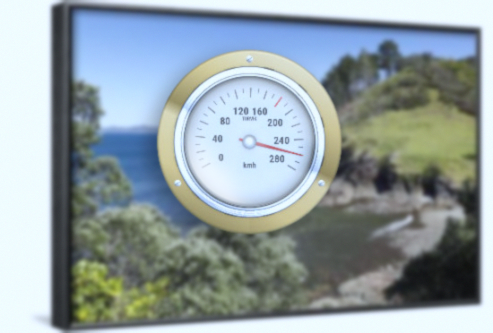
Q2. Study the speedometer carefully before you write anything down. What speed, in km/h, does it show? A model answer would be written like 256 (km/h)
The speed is 260 (km/h)
